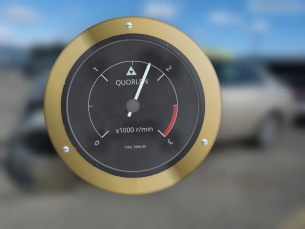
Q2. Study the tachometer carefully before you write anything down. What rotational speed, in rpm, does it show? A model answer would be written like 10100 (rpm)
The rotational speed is 1750 (rpm)
